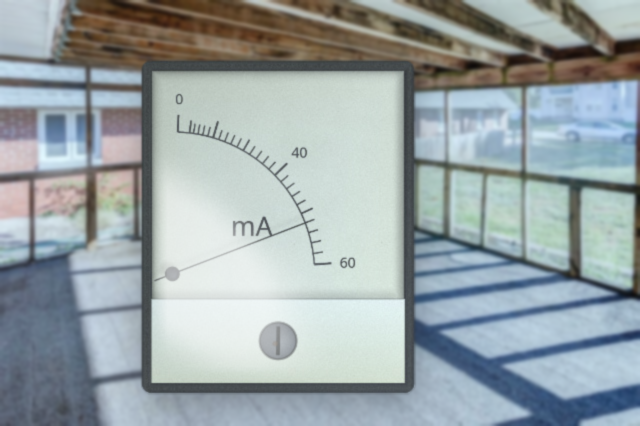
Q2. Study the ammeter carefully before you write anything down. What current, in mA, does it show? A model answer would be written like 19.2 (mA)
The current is 52 (mA)
